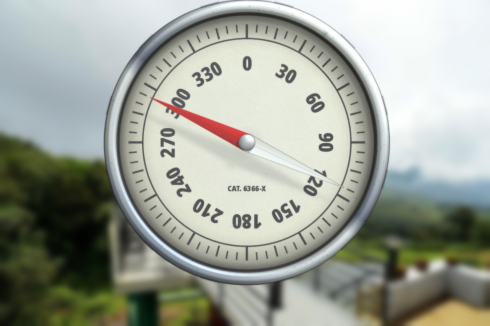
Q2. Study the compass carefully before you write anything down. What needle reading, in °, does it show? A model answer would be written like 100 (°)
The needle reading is 295 (°)
